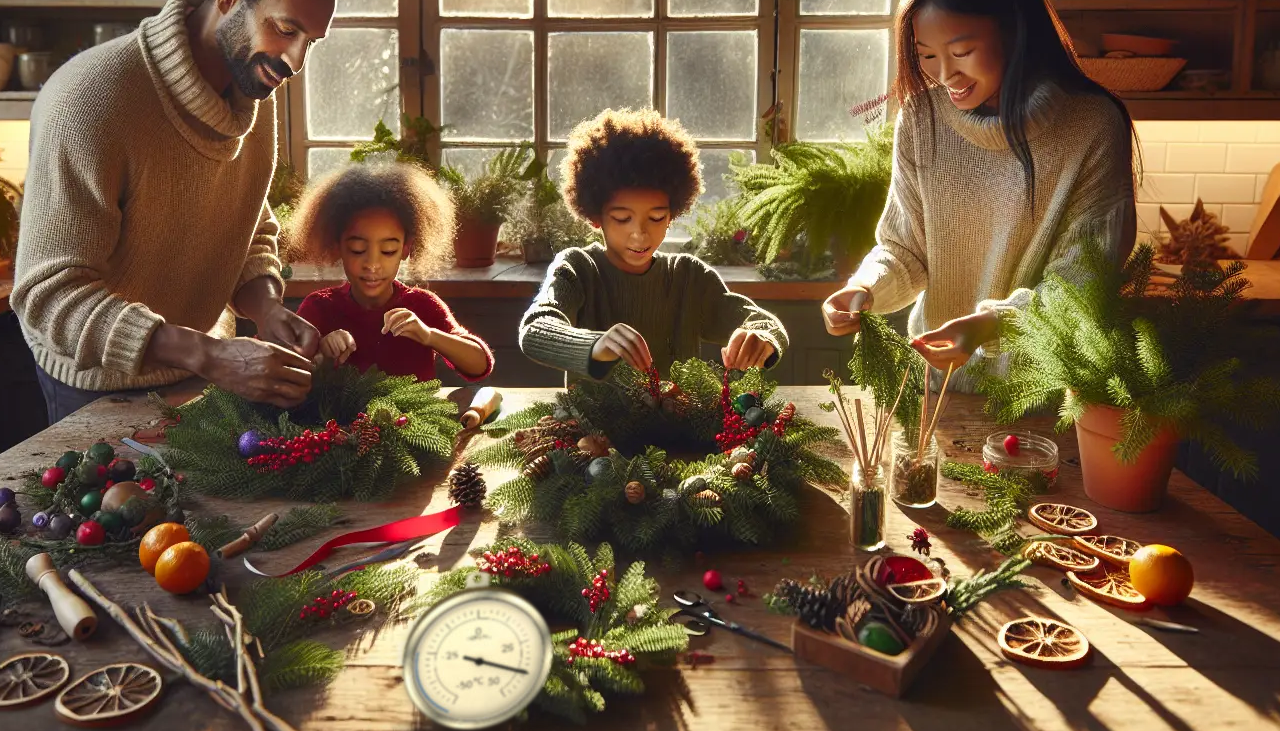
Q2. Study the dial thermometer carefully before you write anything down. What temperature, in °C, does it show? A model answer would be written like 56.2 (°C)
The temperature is 37.5 (°C)
